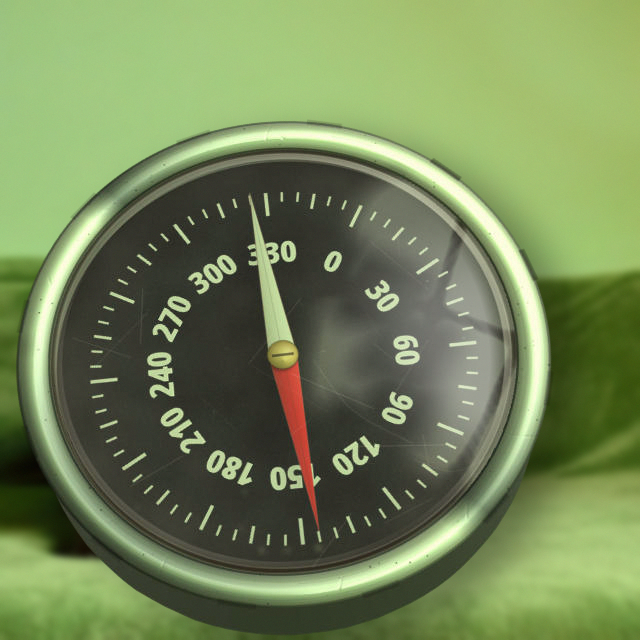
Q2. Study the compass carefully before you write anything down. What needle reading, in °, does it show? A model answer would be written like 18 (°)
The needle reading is 145 (°)
